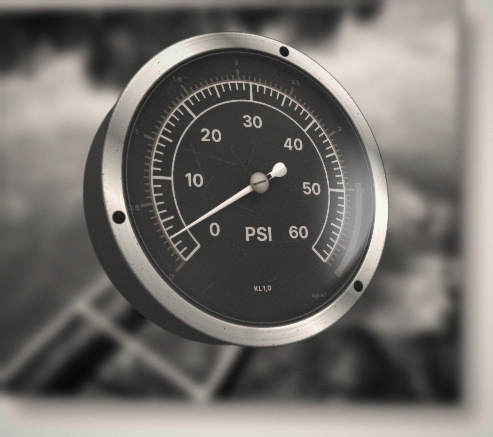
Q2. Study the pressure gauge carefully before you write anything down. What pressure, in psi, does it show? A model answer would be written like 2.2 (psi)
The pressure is 3 (psi)
